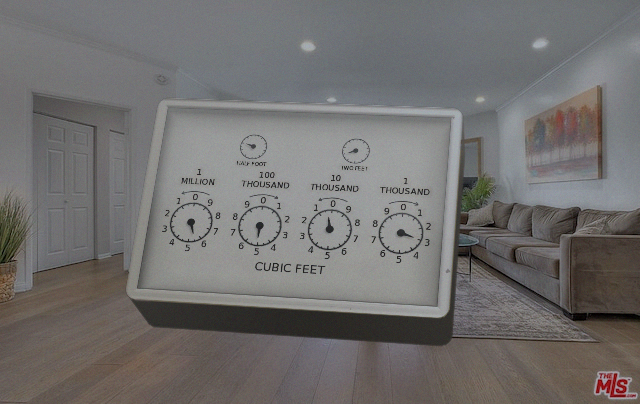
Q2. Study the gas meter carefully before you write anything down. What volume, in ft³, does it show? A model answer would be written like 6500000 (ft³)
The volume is 550300 (ft³)
